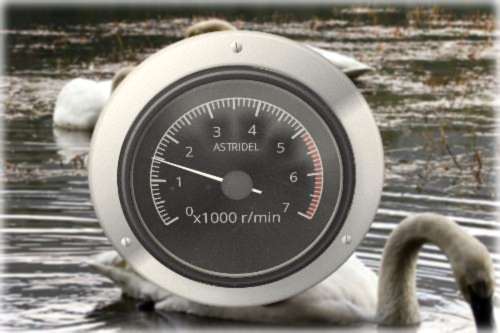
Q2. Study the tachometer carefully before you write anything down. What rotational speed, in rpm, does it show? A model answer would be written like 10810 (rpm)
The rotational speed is 1500 (rpm)
